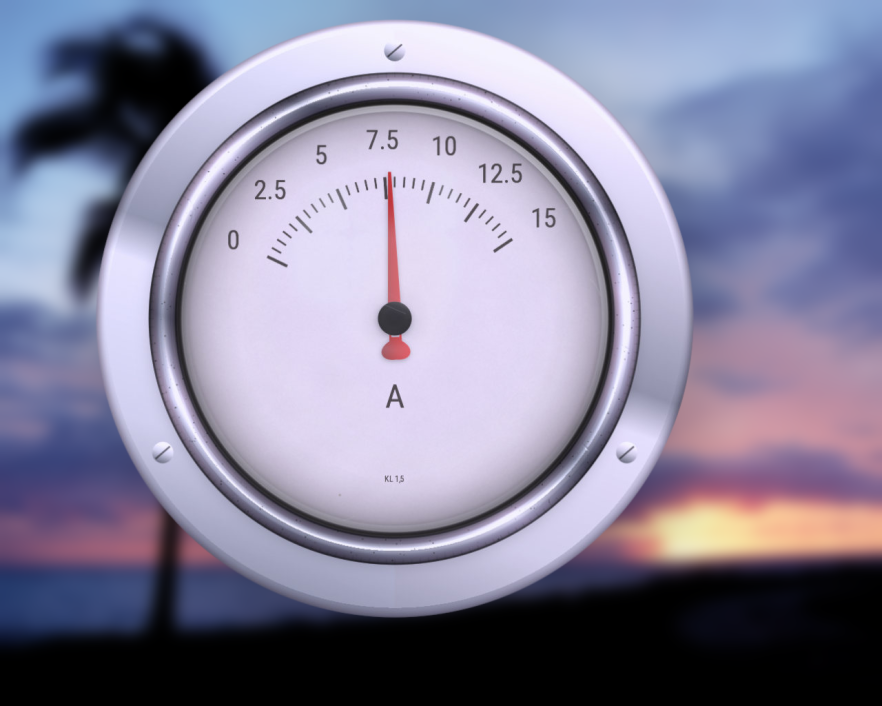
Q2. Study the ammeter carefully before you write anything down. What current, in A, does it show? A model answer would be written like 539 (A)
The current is 7.75 (A)
